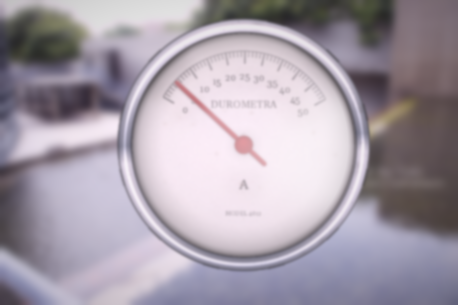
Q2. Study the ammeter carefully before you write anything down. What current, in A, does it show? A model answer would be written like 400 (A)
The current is 5 (A)
